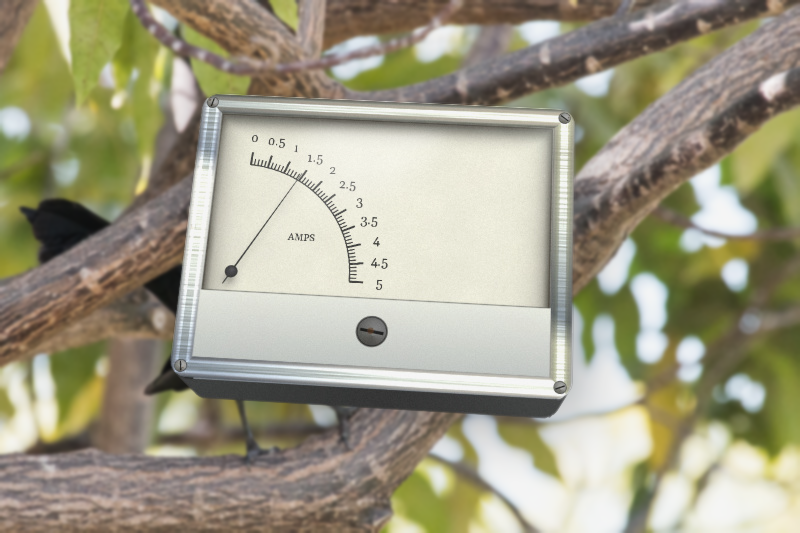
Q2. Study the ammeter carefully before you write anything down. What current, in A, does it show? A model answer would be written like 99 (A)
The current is 1.5 (A)
